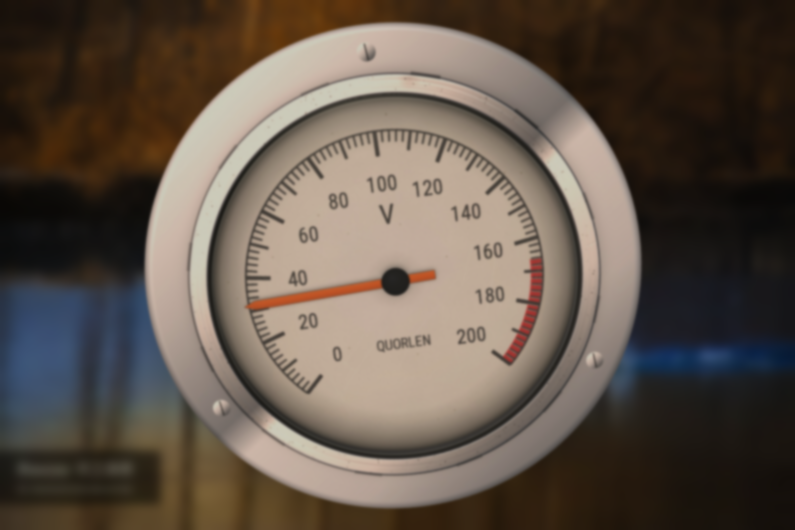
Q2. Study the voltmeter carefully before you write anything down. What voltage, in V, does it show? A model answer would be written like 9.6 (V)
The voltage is 32 (V)
